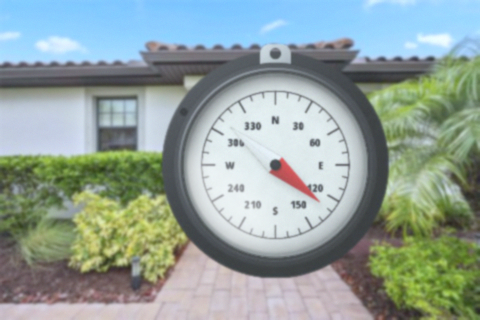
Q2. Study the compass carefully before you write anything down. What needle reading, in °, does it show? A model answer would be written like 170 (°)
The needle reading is 130 (°)
